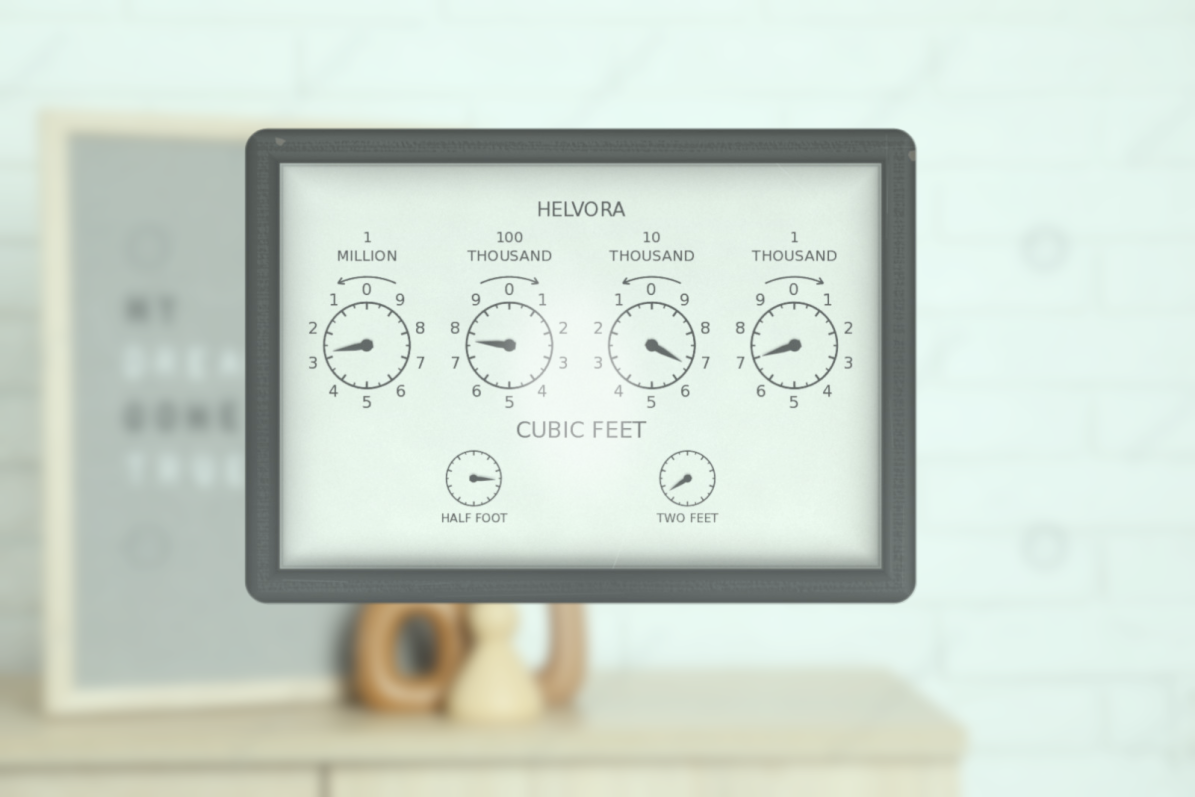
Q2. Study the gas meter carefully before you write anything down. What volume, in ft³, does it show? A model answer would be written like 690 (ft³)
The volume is 276700 (ft³)
